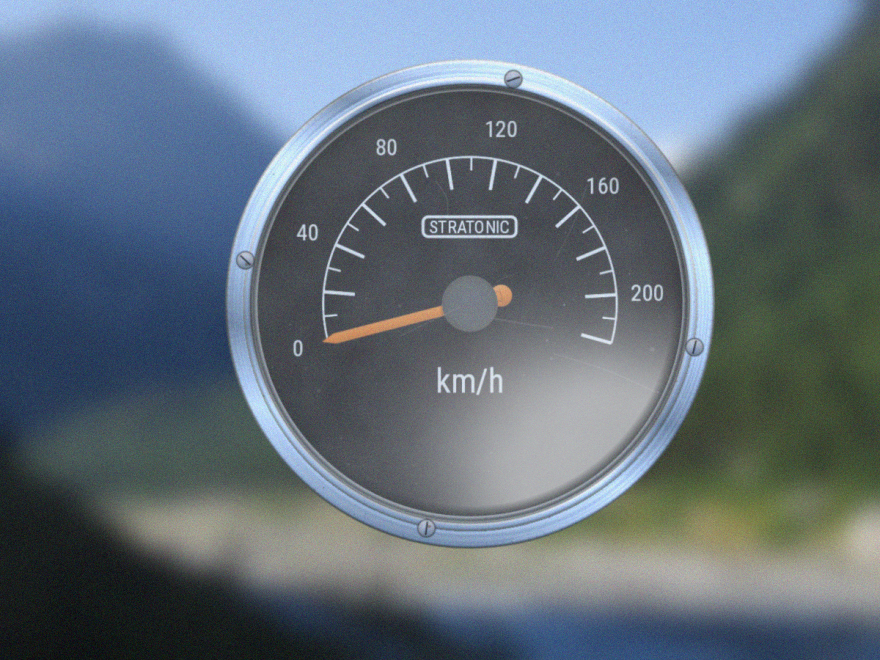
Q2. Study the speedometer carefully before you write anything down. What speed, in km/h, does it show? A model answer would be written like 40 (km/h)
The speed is 0 (km/h)
